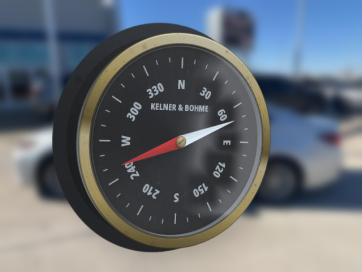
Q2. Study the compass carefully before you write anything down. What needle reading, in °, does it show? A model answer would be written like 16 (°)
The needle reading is 250 (°)
